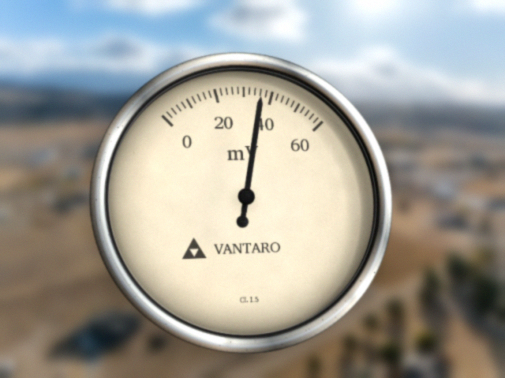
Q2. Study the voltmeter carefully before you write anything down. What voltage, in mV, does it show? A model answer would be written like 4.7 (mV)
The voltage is 36 (mV)
